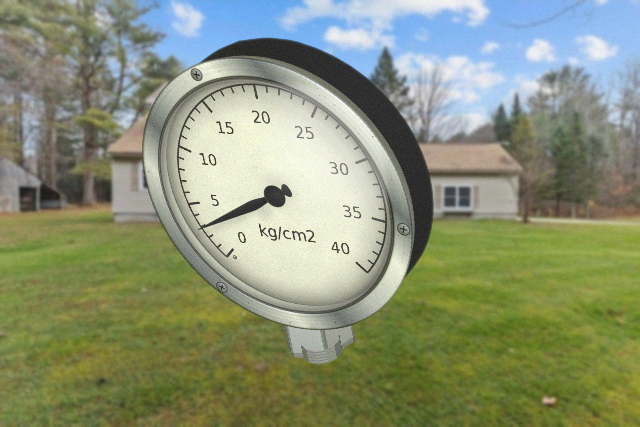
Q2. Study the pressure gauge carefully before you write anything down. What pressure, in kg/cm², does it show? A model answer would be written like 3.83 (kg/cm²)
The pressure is 3 (kg/cm²)
